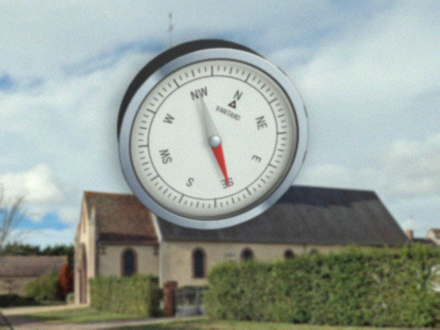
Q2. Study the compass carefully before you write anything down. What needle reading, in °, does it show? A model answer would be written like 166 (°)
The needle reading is 135 (°)
